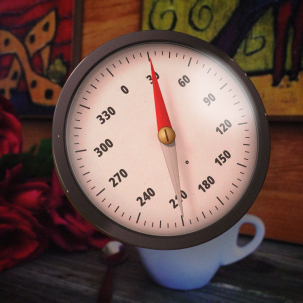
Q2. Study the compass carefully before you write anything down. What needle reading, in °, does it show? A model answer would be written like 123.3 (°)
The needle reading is 30 (°)
